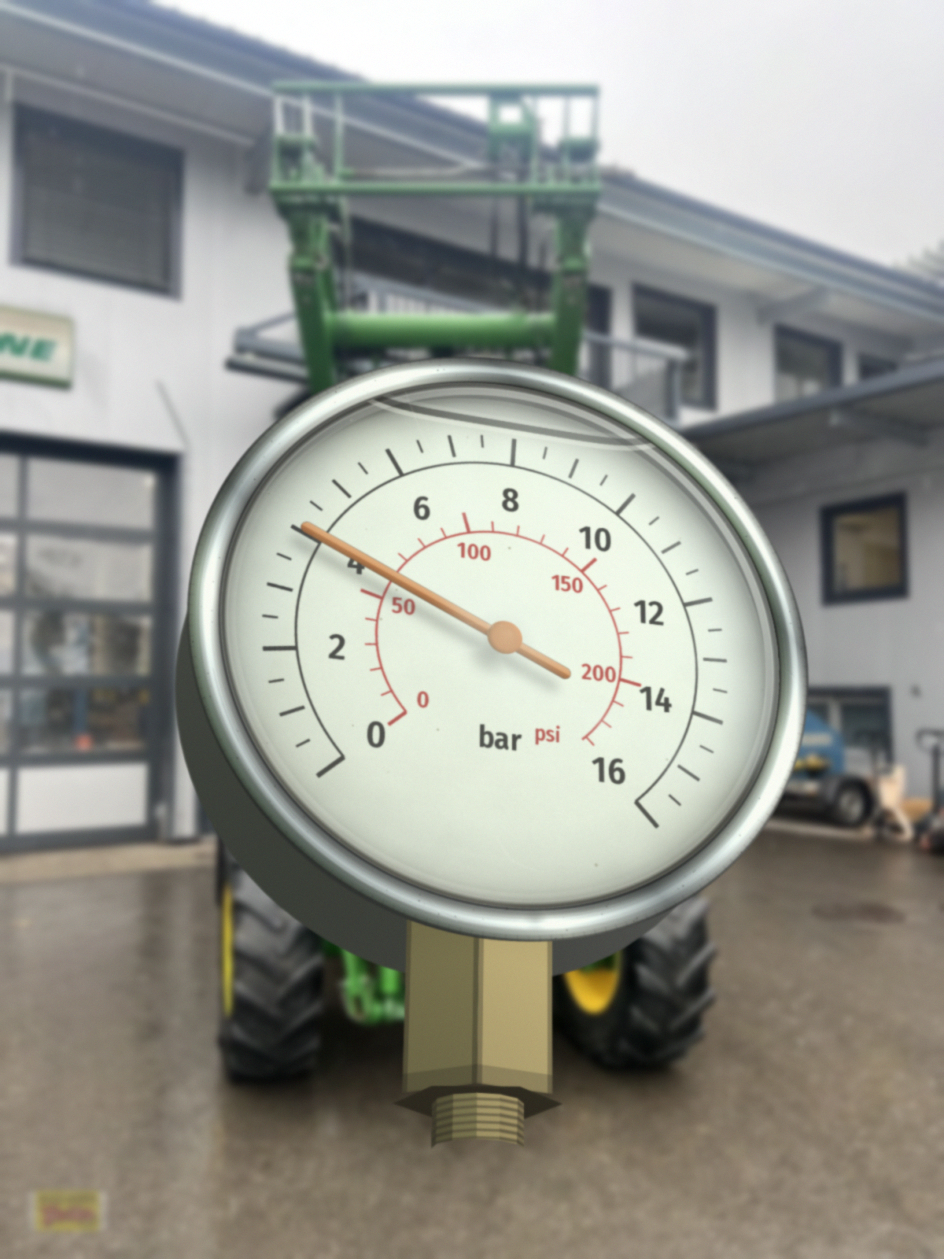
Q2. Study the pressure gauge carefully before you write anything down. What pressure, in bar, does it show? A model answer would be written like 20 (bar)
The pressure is 4 (bar)
